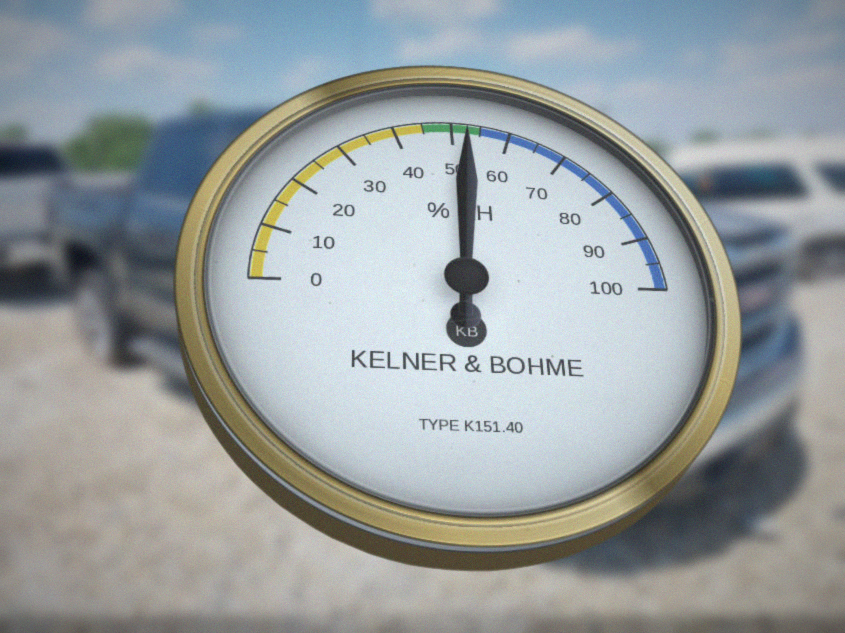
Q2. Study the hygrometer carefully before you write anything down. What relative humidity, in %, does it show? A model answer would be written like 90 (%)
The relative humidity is 52.5 (%)
